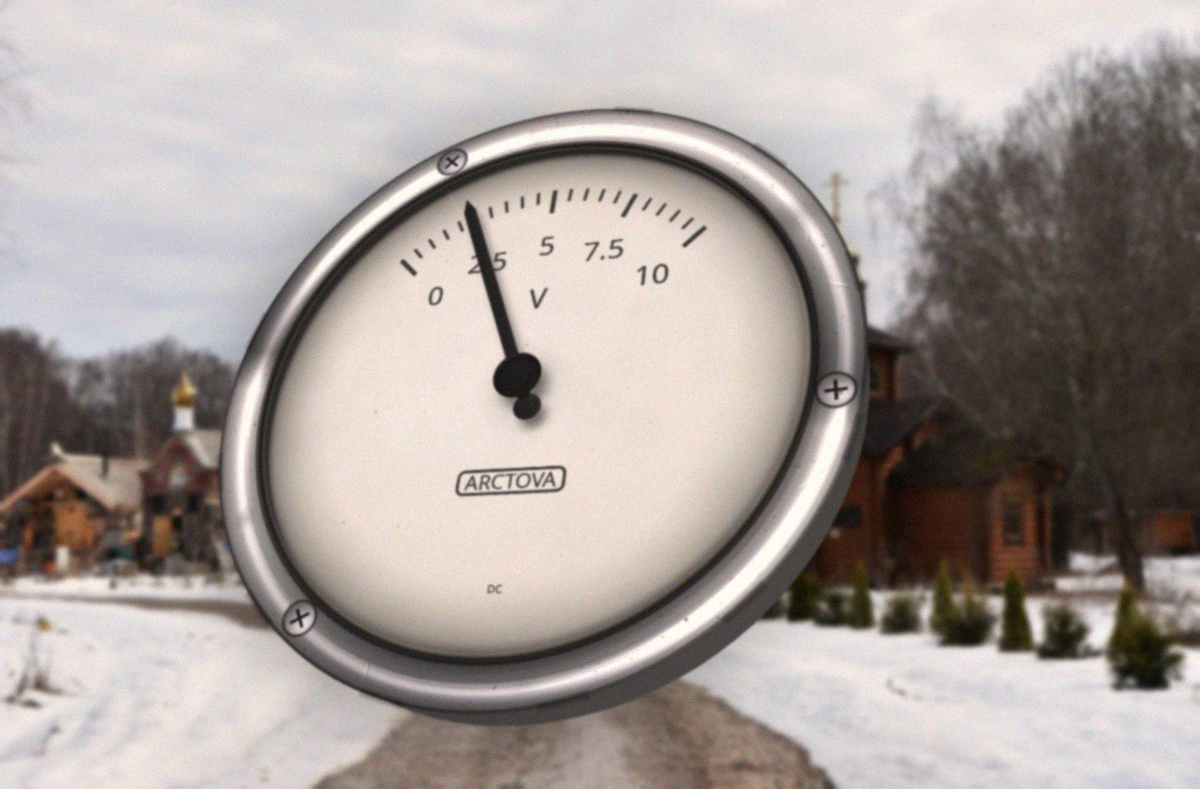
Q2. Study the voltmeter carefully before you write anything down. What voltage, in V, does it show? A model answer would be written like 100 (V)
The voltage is 2.5 (V)
